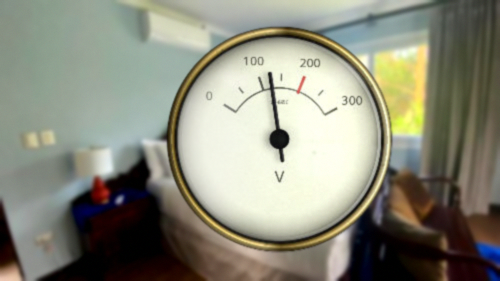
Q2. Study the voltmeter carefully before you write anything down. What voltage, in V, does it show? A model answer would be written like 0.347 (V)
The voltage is 125 (V)
